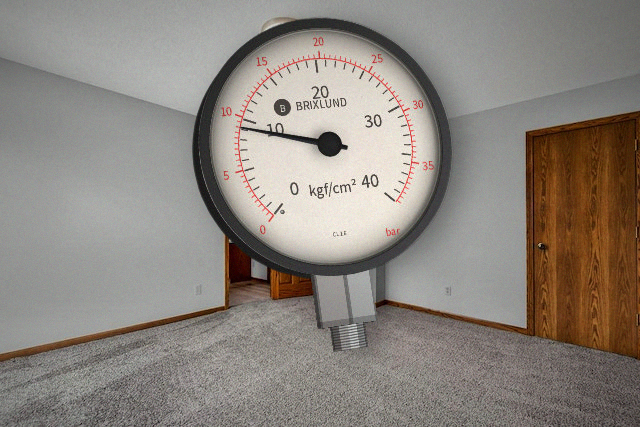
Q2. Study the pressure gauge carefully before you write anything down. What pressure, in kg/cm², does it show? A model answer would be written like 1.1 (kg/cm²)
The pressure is 9 (kg/cm²)
